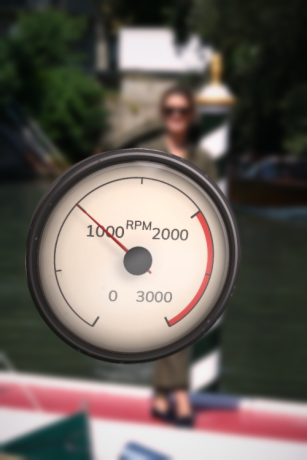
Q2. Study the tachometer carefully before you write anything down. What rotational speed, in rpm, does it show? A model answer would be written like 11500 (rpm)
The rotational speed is 1000 (rpm)
